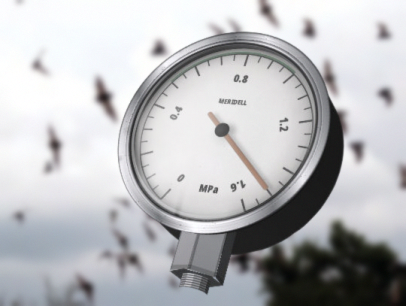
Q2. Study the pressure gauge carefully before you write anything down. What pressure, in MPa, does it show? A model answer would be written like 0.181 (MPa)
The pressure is 1.5 (MPa)
